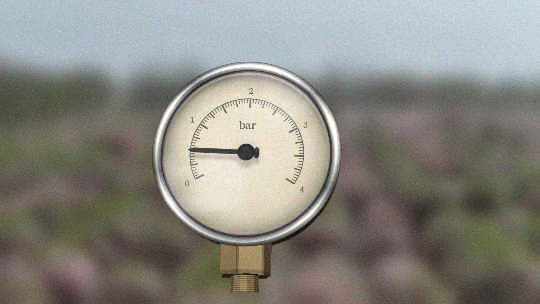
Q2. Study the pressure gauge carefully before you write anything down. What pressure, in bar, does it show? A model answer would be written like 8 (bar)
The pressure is 0.5 (bar)
